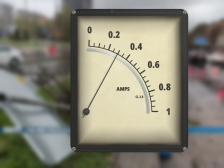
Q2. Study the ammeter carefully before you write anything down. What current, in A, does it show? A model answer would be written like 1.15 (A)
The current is 0.3 (A)
